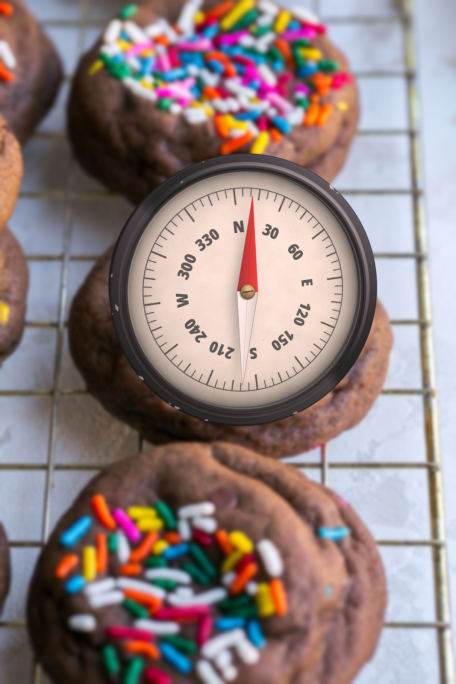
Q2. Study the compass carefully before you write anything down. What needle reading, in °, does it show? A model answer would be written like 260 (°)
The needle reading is 10 (°)
